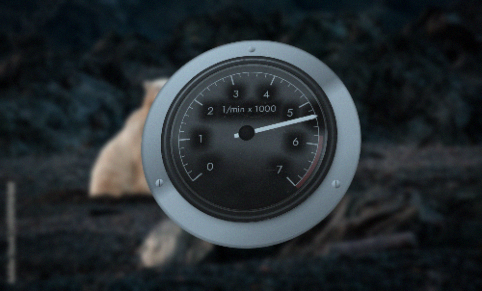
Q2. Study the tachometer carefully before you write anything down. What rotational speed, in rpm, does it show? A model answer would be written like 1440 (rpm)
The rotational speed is 5400 (rpm)
